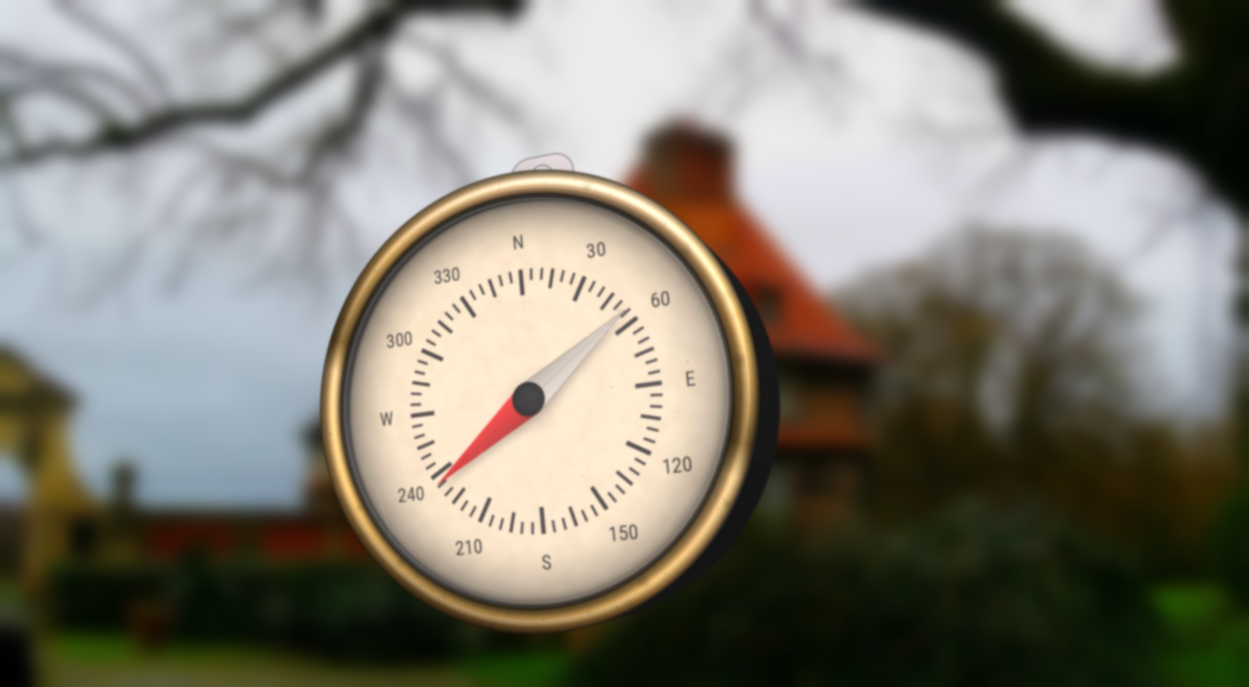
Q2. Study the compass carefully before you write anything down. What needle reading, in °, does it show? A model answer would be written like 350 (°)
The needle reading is 235 (°)
